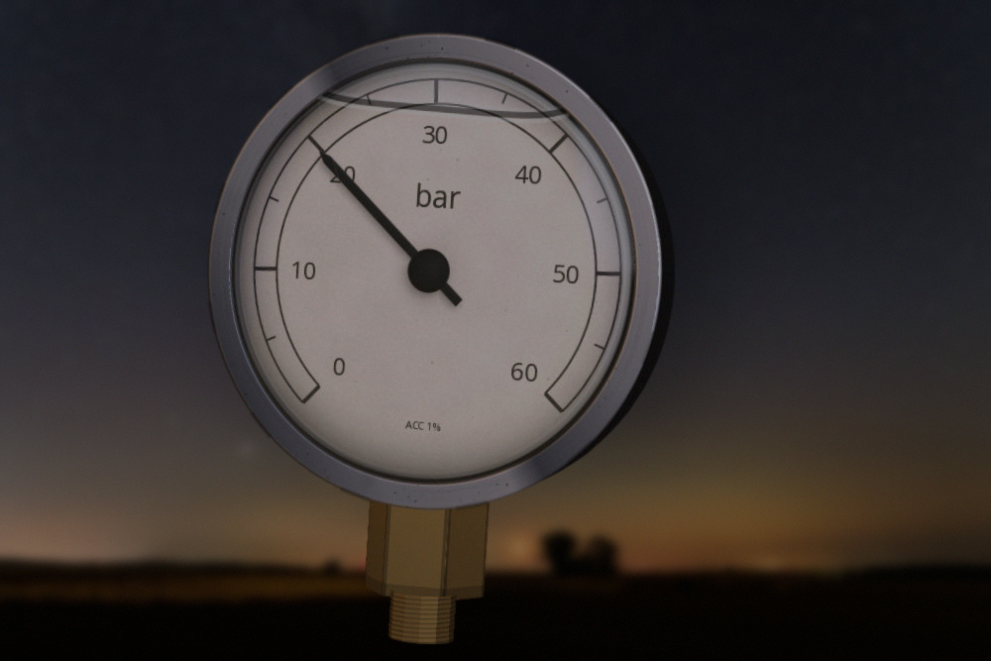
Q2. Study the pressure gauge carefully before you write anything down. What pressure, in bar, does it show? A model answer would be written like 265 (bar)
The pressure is 20 (bar)
